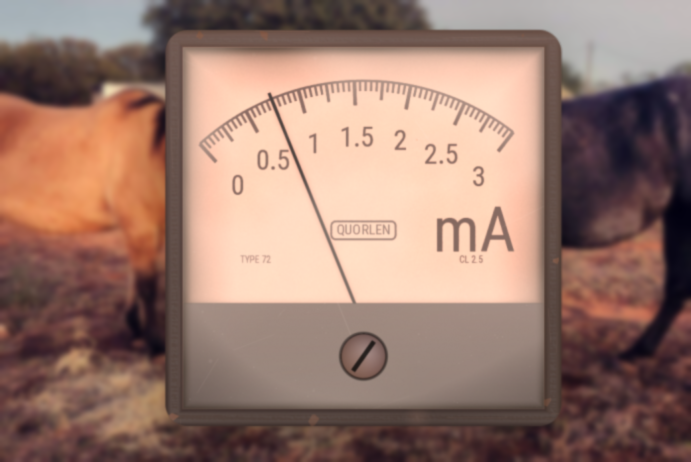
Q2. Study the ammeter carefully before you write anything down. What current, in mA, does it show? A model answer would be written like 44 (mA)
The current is 0.75 (mA)
